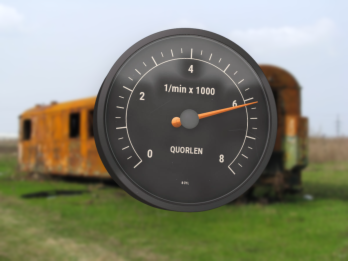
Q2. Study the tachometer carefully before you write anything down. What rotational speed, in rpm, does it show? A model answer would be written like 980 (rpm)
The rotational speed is 6125 (rpm)
